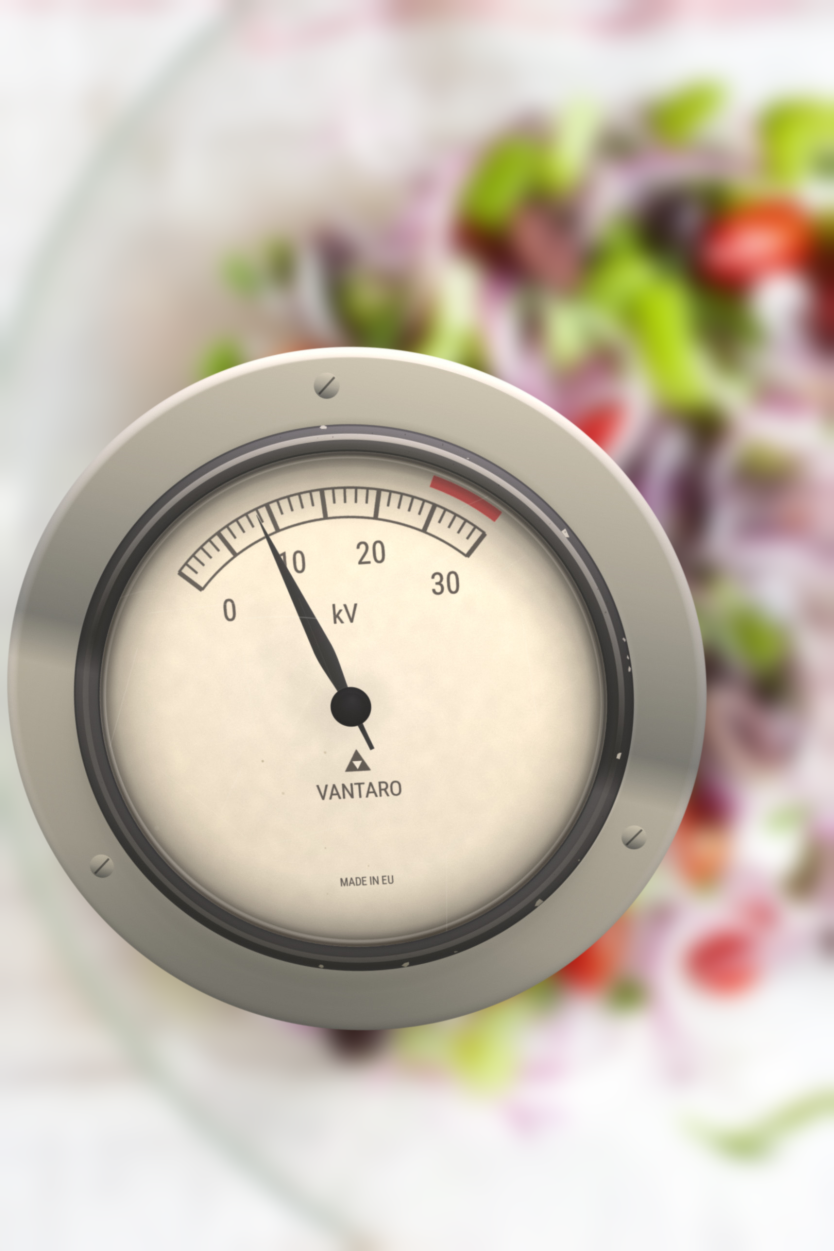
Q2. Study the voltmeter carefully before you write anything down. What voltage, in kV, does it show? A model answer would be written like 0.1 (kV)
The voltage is 9 (kV)
